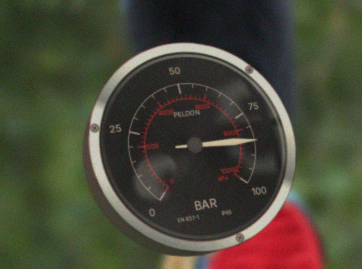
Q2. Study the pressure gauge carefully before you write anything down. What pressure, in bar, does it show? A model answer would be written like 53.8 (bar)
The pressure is 85 (bar)
